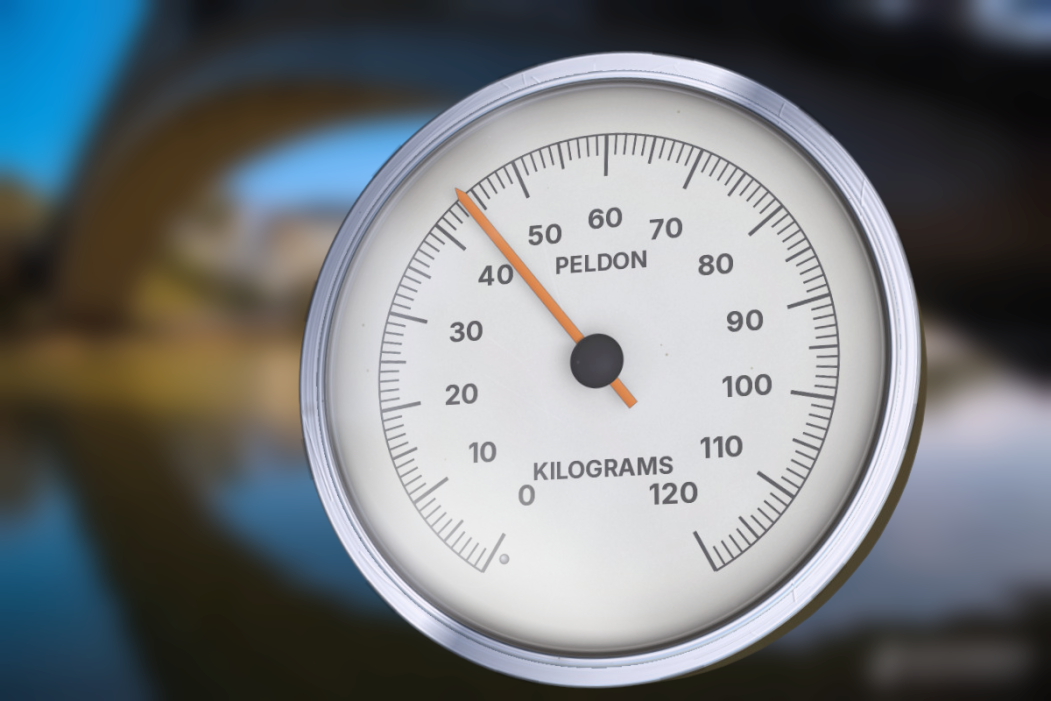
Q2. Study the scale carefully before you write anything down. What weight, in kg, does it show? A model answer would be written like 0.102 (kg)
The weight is 44 (kg)
